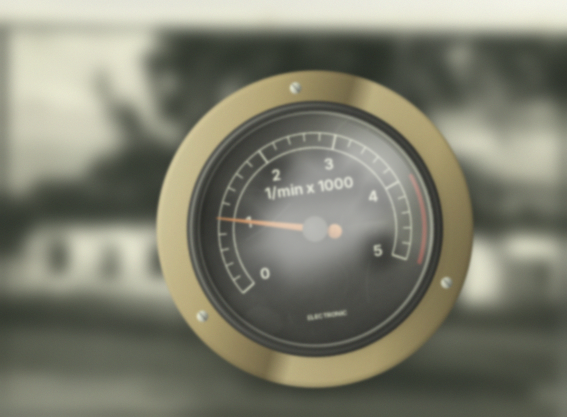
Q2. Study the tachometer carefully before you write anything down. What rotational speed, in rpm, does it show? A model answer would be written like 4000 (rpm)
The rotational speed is 1000 (rpm)
